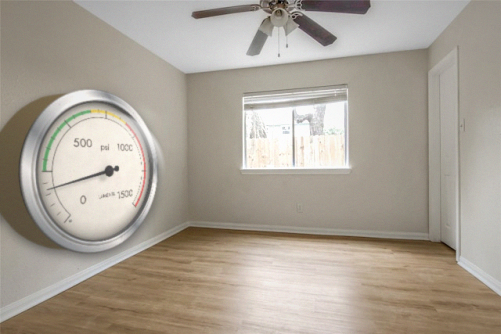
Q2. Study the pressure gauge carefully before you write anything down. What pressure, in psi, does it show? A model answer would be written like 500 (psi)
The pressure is 175 (psi)
